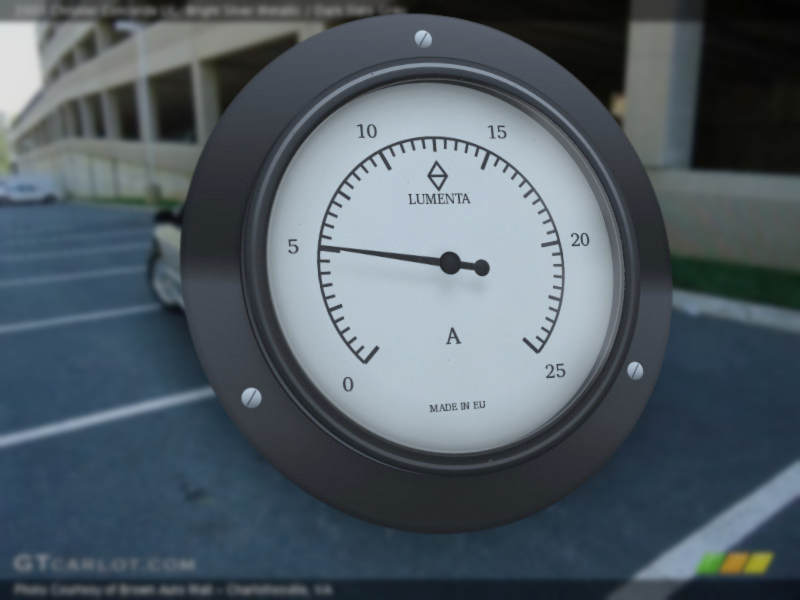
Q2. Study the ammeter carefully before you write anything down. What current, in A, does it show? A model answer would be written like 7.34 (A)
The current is 5 (A)
